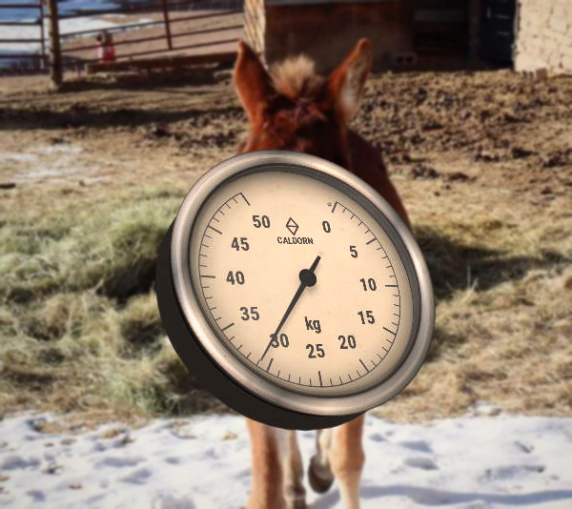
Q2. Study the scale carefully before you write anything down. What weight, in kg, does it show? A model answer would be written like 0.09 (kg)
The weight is 31 (kg)
